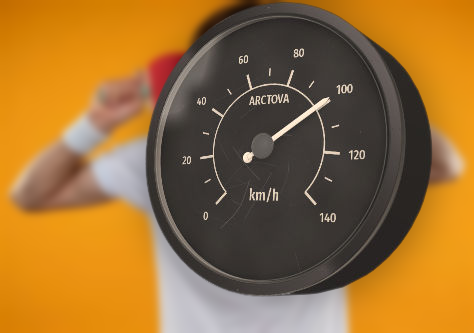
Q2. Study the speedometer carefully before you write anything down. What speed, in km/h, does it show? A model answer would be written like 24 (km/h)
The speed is 100 (km/h)
